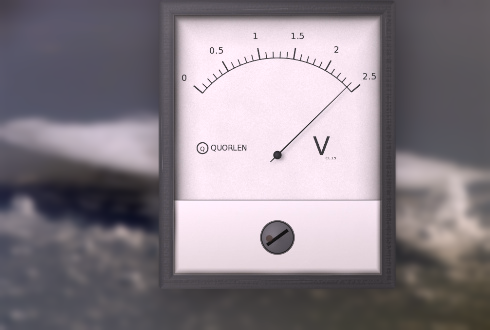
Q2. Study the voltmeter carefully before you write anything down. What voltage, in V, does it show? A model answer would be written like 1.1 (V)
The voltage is 2.4 (V)
